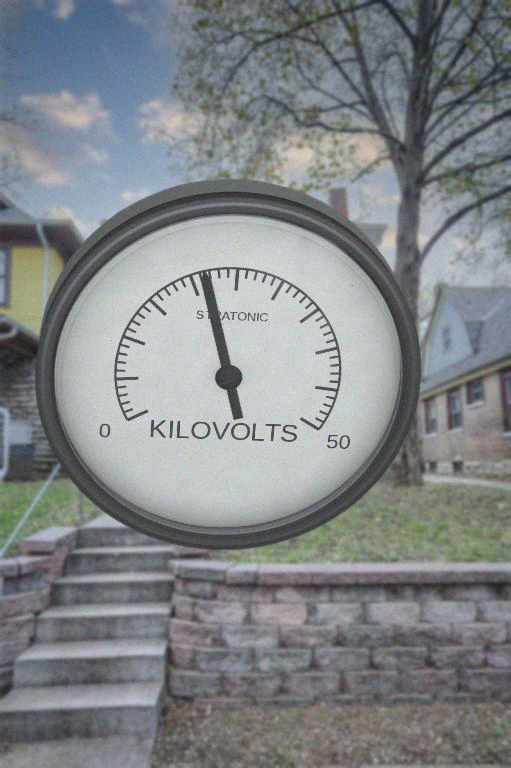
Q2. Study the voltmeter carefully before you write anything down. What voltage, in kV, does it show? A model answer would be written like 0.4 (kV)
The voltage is 21.5 (kV)
